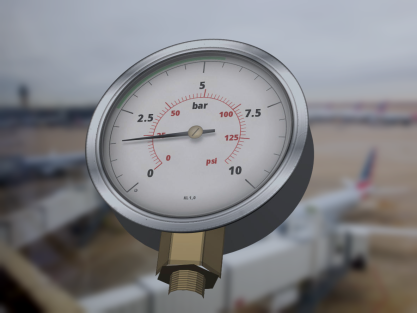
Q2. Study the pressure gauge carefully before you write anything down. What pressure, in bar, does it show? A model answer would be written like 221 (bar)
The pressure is 1.5 (bar)
